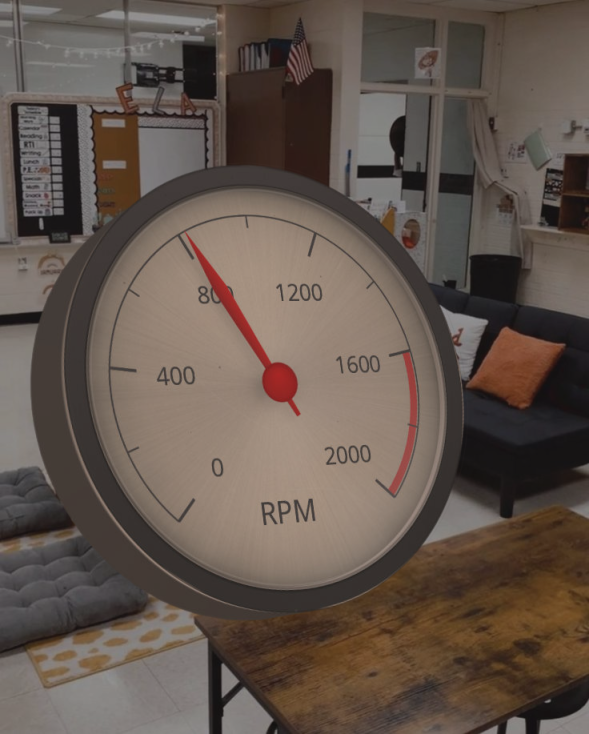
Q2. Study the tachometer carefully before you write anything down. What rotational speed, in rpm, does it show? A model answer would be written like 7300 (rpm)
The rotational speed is 800 (rpm)
